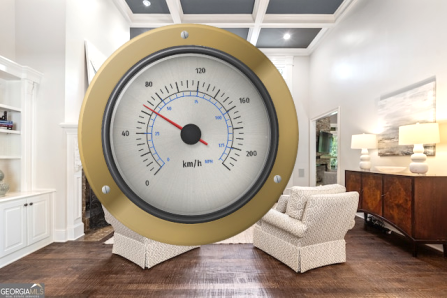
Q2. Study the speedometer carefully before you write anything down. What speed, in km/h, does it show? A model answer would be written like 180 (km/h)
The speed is 65 (km/h)
